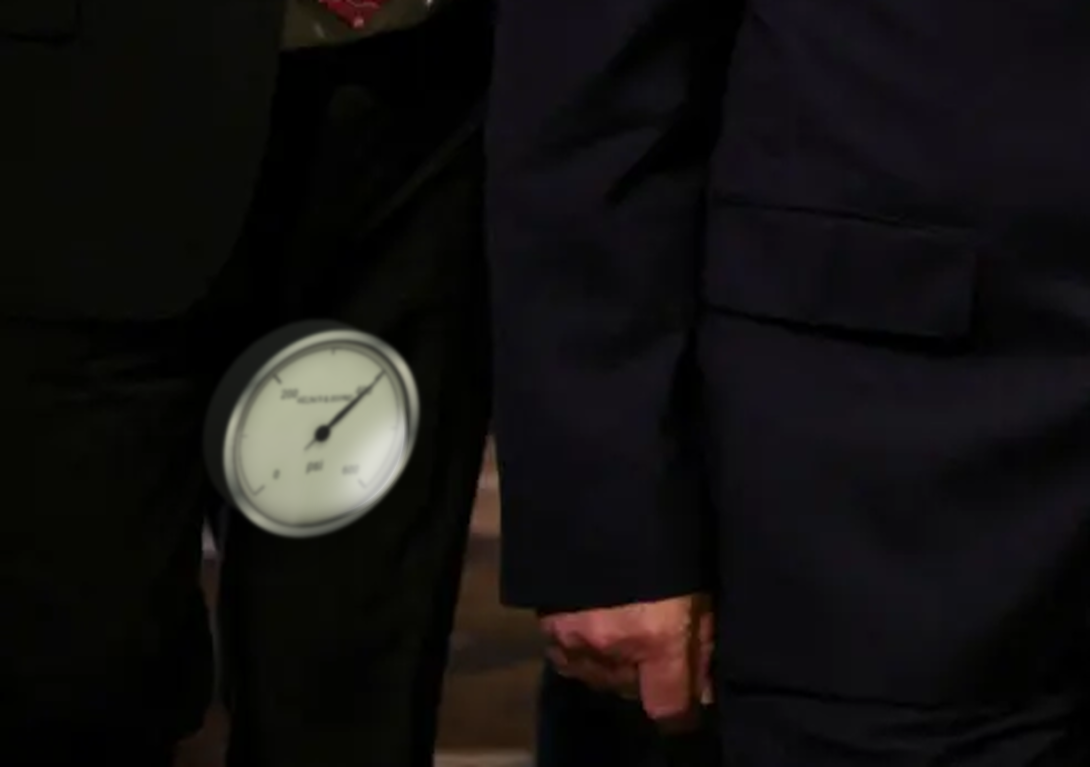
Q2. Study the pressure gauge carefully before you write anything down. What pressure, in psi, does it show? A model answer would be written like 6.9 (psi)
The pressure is 400 (psi)
